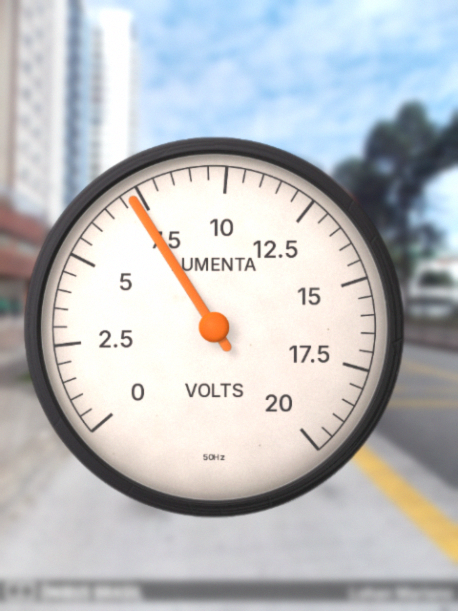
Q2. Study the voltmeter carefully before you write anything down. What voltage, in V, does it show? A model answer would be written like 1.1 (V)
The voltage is 7.25 (V)
